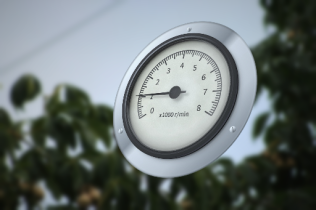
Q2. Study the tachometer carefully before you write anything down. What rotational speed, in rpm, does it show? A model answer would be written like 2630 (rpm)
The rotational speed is 1000 (rpm)
